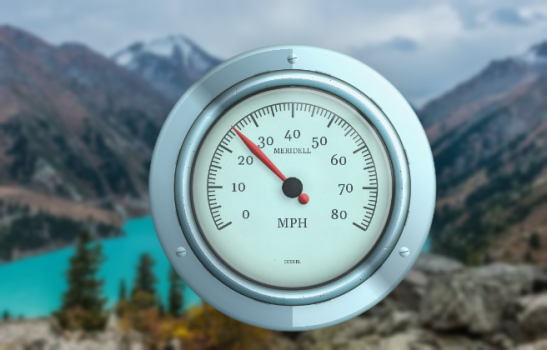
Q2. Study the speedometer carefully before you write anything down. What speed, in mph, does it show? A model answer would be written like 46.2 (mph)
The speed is 25 (mph)
